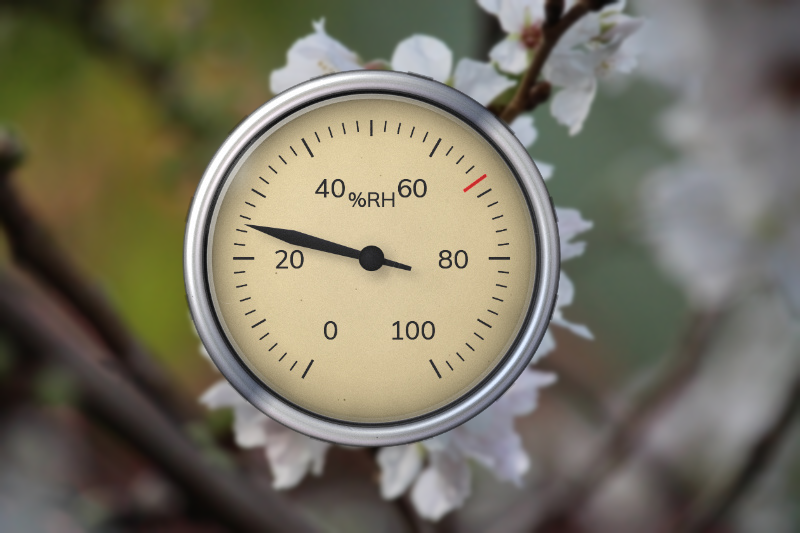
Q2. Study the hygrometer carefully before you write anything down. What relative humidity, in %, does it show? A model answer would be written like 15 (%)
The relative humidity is 25 (%)
